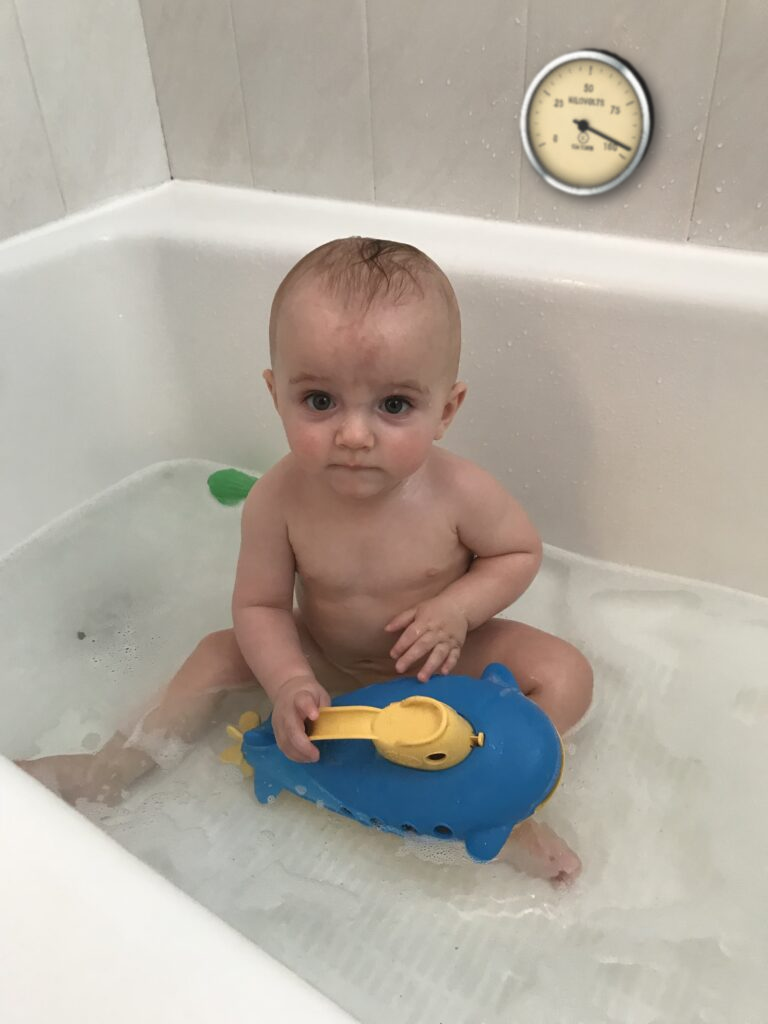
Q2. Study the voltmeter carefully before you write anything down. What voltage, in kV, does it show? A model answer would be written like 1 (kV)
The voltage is 95 (kV)
